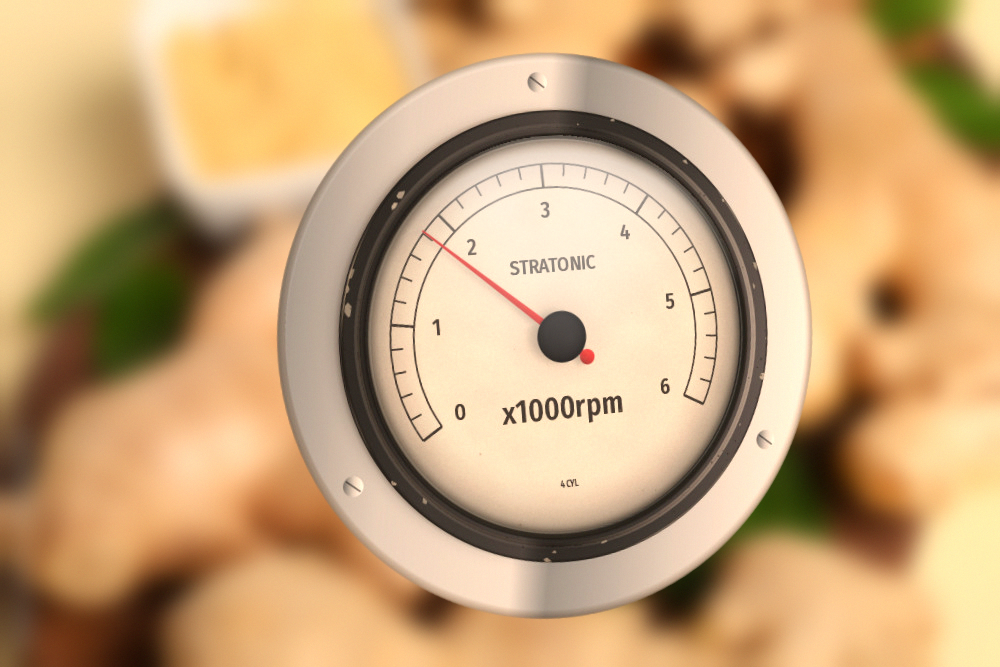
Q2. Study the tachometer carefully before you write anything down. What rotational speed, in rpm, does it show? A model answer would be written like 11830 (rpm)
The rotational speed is 1800 (rpm)
